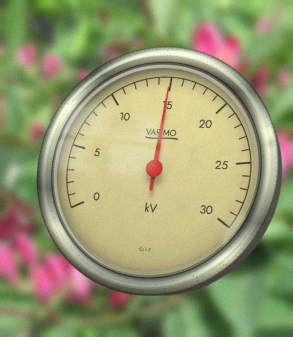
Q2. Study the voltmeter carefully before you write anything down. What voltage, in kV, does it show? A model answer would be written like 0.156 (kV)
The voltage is 15 (kV)
